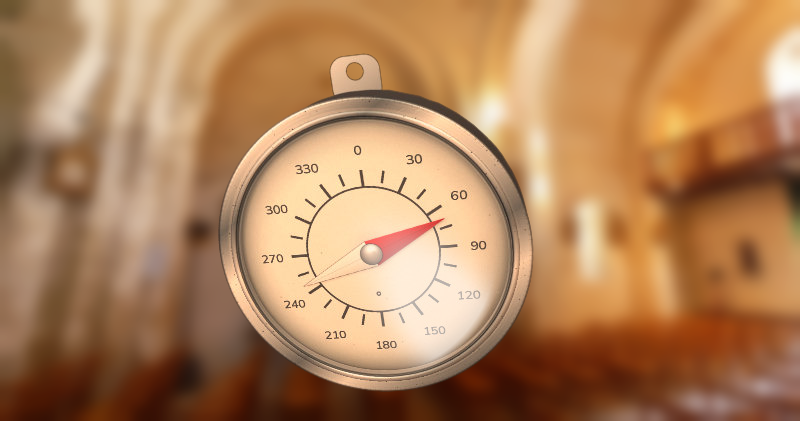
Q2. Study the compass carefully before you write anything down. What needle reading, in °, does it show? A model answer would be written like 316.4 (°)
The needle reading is 67.5 (°)
